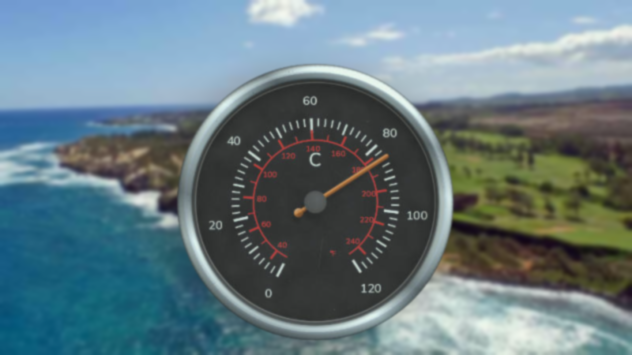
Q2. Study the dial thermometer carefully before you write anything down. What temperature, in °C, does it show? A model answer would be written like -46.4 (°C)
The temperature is 84 (°C)
